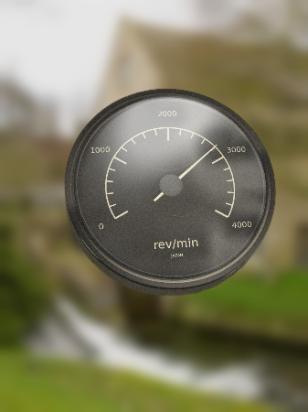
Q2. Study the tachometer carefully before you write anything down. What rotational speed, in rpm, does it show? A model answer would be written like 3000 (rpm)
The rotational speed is 2800 (rpm)
